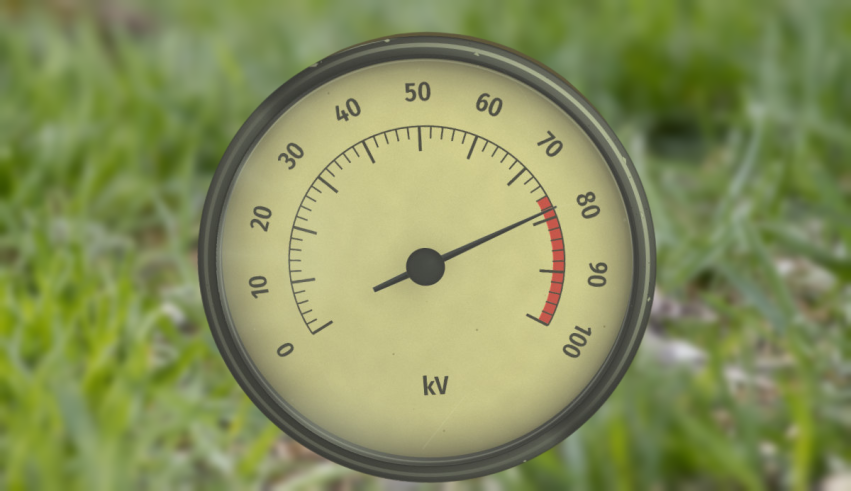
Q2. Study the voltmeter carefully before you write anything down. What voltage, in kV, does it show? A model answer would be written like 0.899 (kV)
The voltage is 78 (kV)
